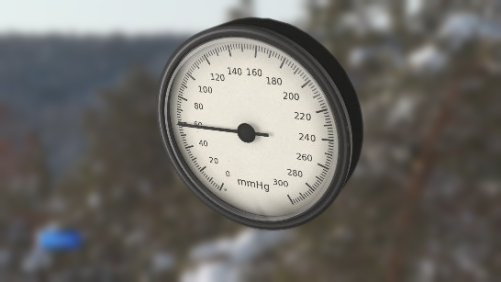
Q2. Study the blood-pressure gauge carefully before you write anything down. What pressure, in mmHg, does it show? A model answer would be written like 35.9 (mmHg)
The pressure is 60 (mmHg)
